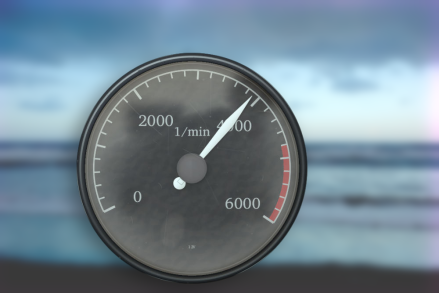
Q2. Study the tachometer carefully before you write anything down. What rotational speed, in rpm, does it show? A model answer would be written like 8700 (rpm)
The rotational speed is 3900 (rpm)
